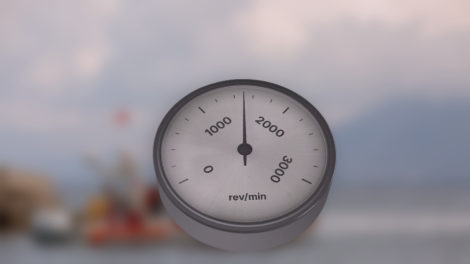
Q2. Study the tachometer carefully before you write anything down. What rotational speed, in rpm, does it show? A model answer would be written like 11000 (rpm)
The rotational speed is 1500 (rpm)
